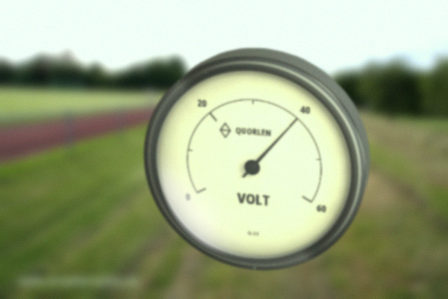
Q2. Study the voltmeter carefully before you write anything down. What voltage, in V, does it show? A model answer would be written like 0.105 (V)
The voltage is 40 (V)
